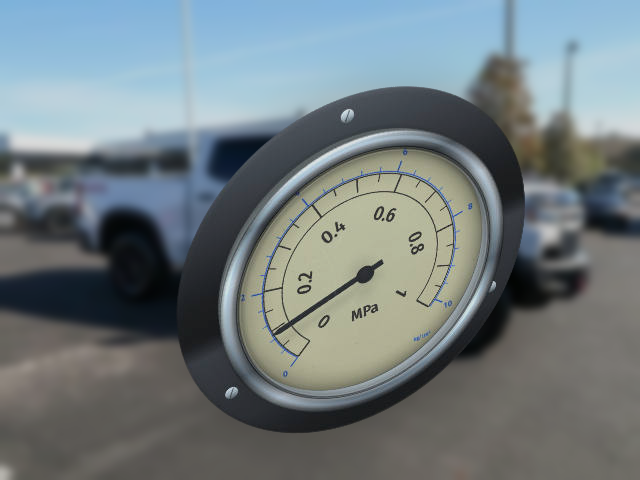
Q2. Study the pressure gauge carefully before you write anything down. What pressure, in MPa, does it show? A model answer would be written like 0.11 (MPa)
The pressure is 0.1 (MPa)
